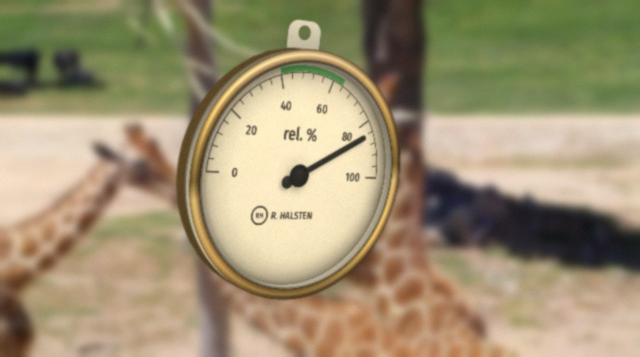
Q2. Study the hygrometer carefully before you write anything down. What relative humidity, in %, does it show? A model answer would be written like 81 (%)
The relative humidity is 84 (%)
